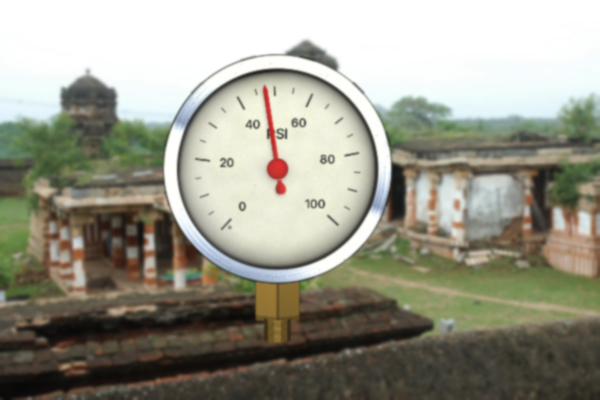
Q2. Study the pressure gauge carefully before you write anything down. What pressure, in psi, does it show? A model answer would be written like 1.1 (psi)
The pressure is 47.5 (psi)
